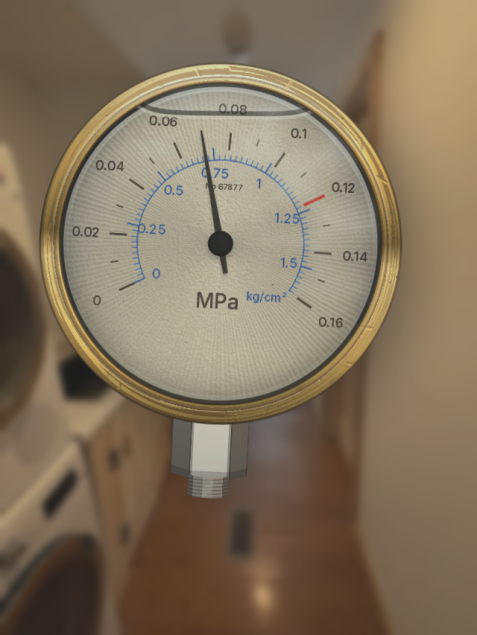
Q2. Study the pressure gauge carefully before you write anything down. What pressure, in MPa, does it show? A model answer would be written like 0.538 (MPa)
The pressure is 0.07 (MPa)
